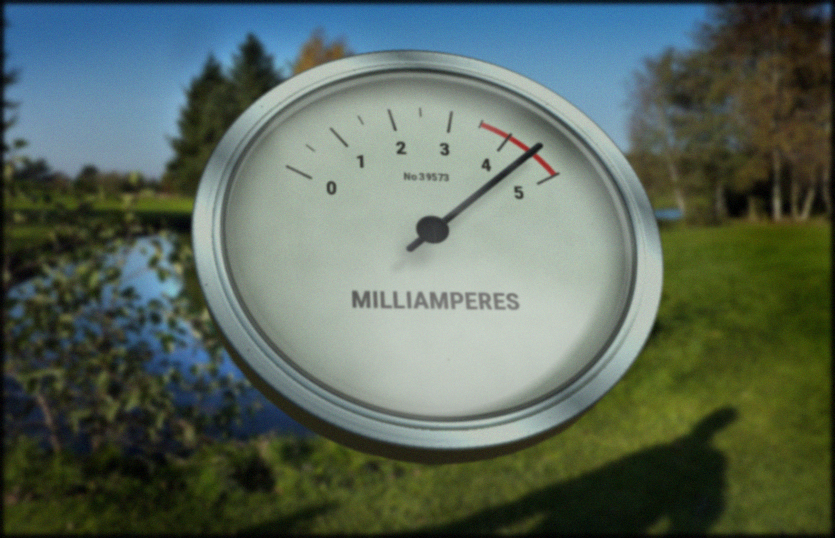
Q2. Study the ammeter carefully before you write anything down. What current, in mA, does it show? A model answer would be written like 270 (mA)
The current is 4.5 (mA)
